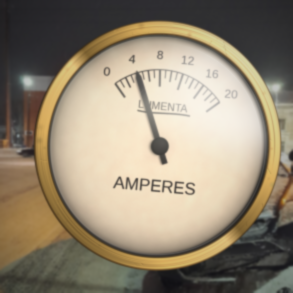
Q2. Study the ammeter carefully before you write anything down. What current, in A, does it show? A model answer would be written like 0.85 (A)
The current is 4 (A)
